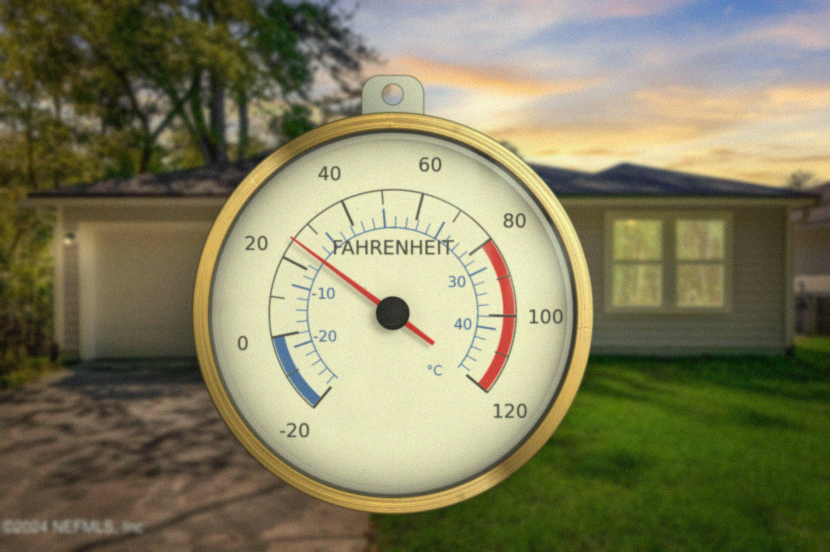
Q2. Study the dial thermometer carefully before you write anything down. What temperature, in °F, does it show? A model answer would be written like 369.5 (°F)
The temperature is 25 (°F)
